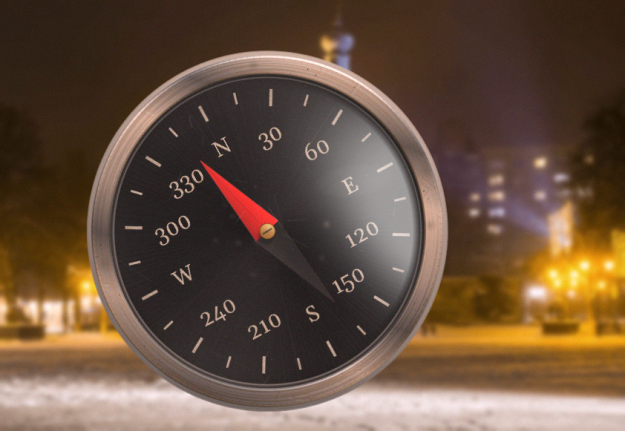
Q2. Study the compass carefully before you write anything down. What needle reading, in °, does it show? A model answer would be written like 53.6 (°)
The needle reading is 345 (°)
